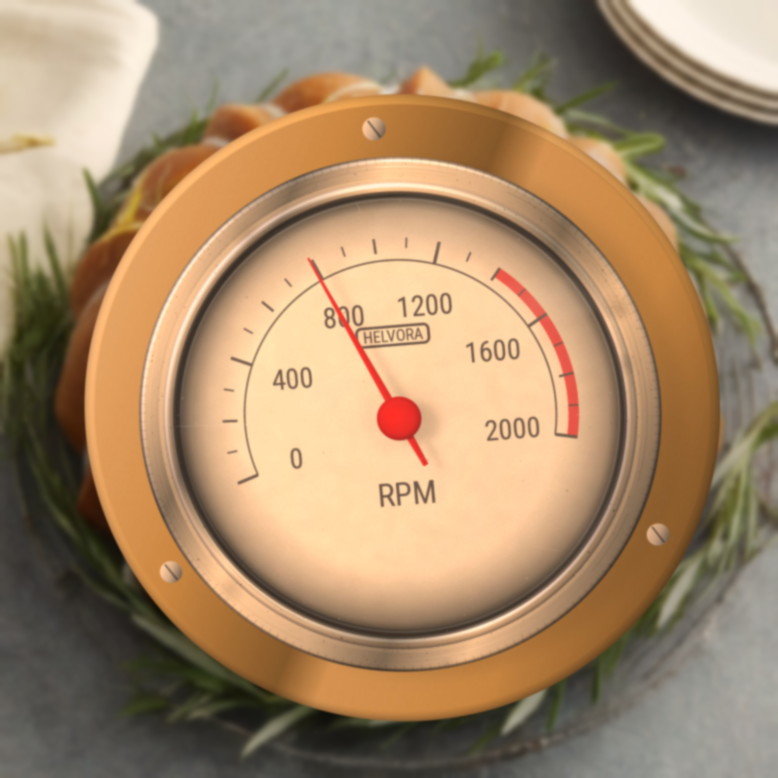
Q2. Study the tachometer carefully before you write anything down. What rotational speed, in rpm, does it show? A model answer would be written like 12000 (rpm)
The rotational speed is 800 (rpm)
